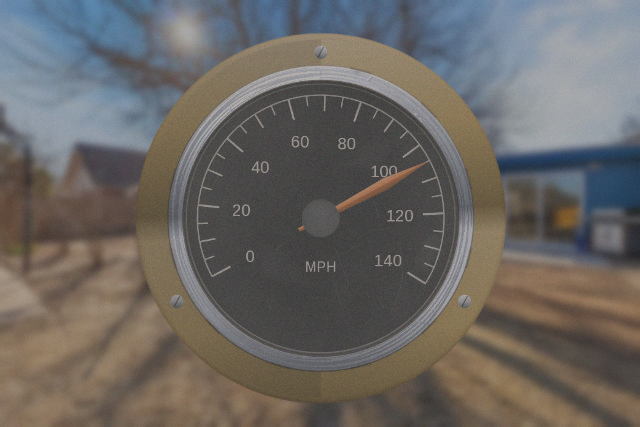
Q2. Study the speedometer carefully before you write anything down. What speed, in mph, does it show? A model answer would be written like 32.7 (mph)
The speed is 105 (mph)
